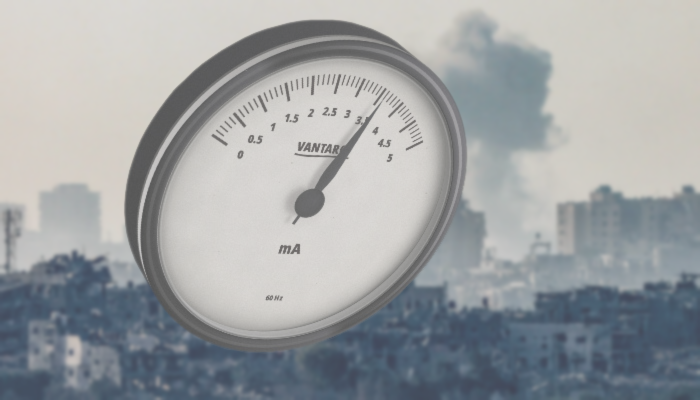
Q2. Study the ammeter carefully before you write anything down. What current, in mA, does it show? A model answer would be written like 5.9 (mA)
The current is 3.5 (mA)
